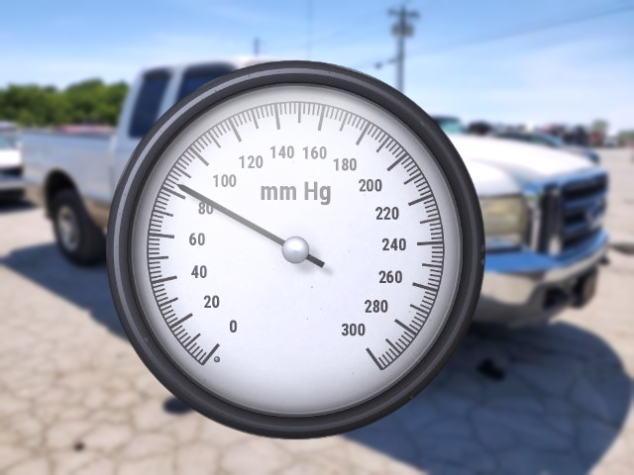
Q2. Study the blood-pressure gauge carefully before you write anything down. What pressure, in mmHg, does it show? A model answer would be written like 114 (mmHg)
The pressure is 84 (mmHg)
